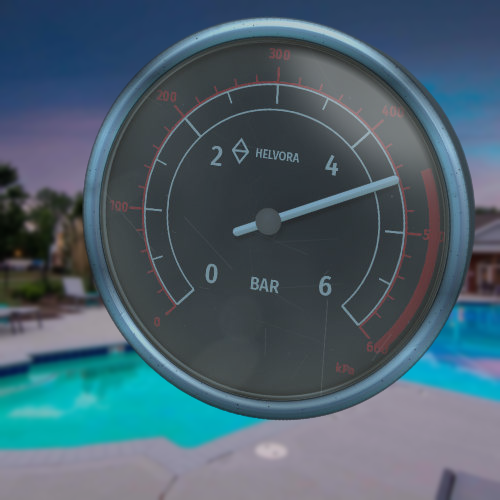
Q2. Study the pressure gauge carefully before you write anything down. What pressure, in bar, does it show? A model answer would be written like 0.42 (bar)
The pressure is 4.5 (bar)
